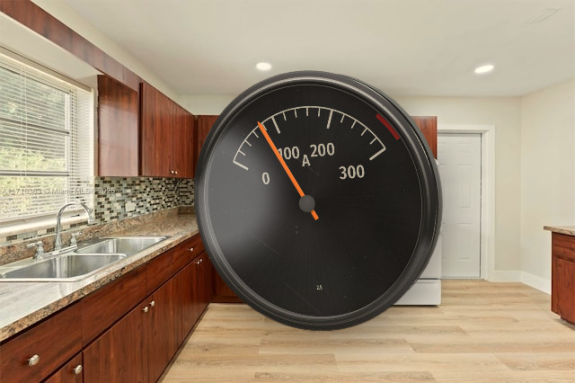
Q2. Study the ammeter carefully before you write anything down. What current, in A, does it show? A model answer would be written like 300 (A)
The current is 80 (A)
